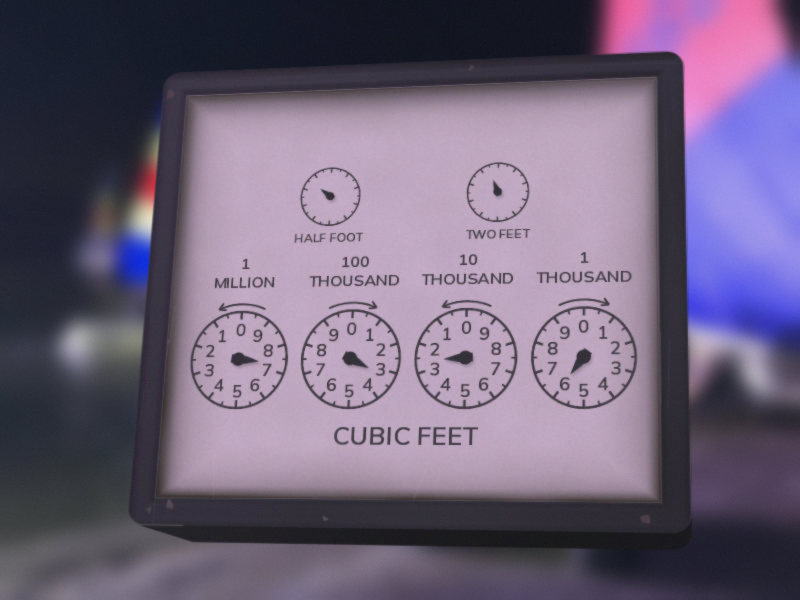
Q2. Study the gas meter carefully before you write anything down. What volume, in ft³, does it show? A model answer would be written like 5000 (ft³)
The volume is 732600 (ft³)
